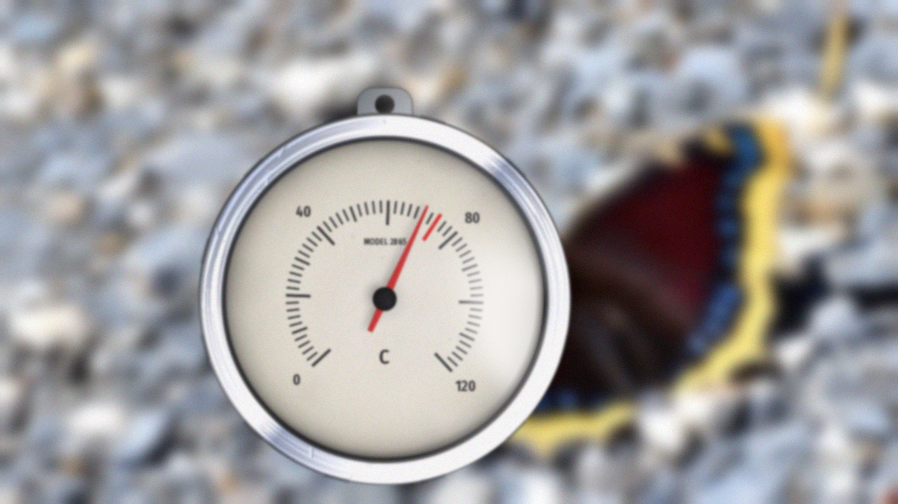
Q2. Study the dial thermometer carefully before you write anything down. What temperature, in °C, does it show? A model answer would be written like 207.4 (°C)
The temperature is 70 (°C)
